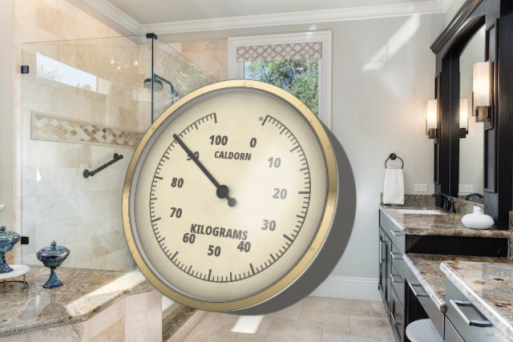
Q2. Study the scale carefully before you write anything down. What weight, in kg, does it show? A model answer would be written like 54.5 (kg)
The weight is 90 (kg)
